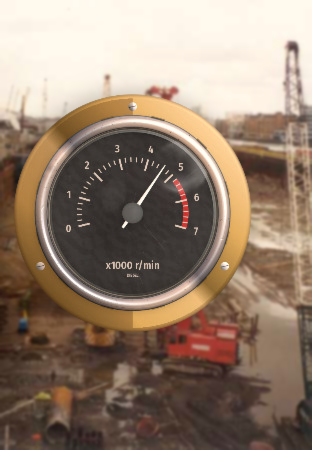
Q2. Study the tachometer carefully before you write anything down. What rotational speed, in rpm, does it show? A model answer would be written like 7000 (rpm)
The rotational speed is 4600 (rpm)
